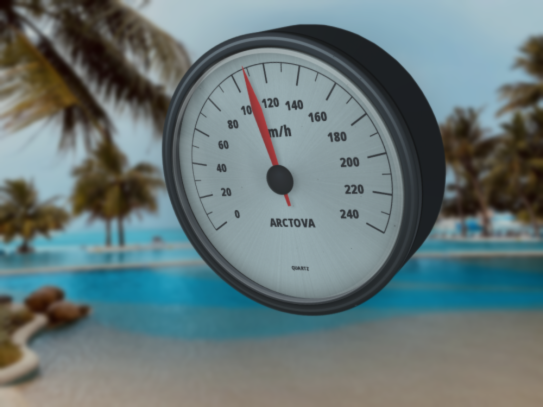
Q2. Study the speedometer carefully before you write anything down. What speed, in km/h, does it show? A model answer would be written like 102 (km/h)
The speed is 110 (km/h)
